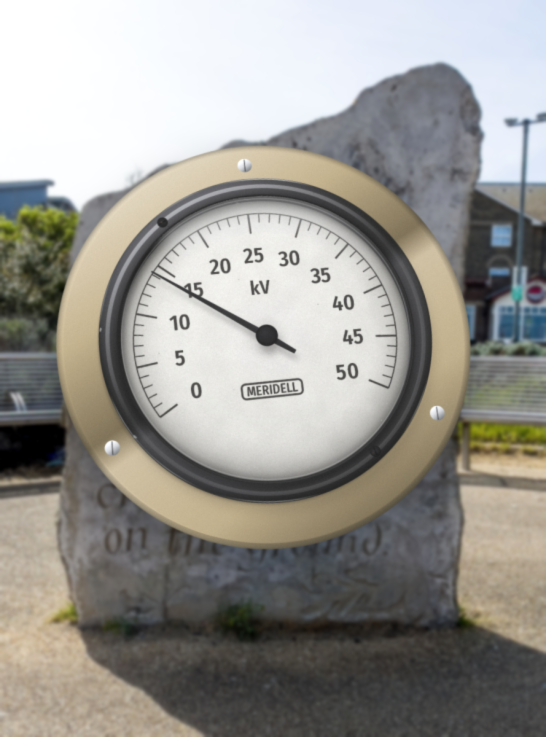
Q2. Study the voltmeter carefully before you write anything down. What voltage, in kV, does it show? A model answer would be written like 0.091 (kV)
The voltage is 14 (kV)
